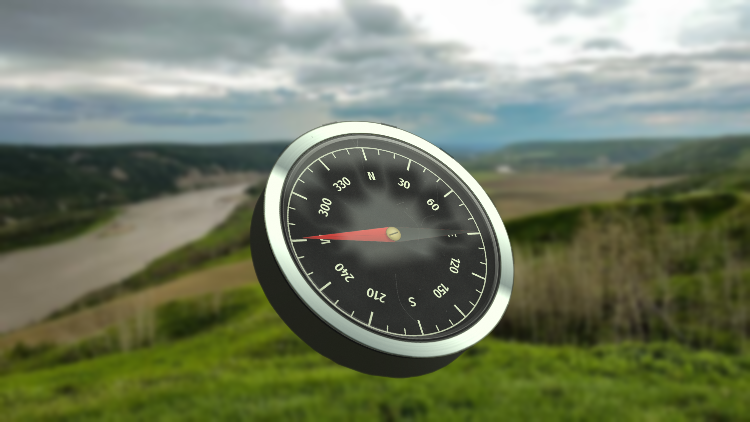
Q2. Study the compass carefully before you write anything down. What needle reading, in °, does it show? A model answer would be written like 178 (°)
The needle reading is 270 (°)
